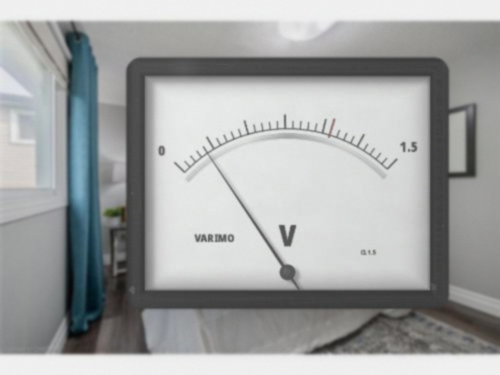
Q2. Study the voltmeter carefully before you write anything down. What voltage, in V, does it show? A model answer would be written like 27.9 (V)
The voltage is 0.2 (V)
